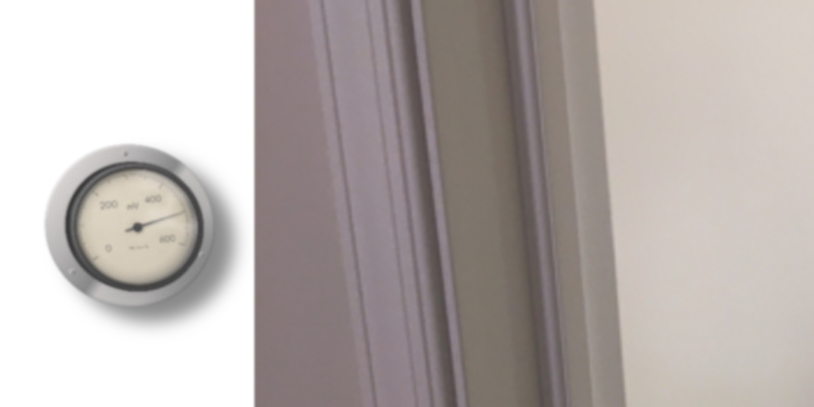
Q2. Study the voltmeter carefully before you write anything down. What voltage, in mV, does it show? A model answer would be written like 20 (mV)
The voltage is 500 (mV)
